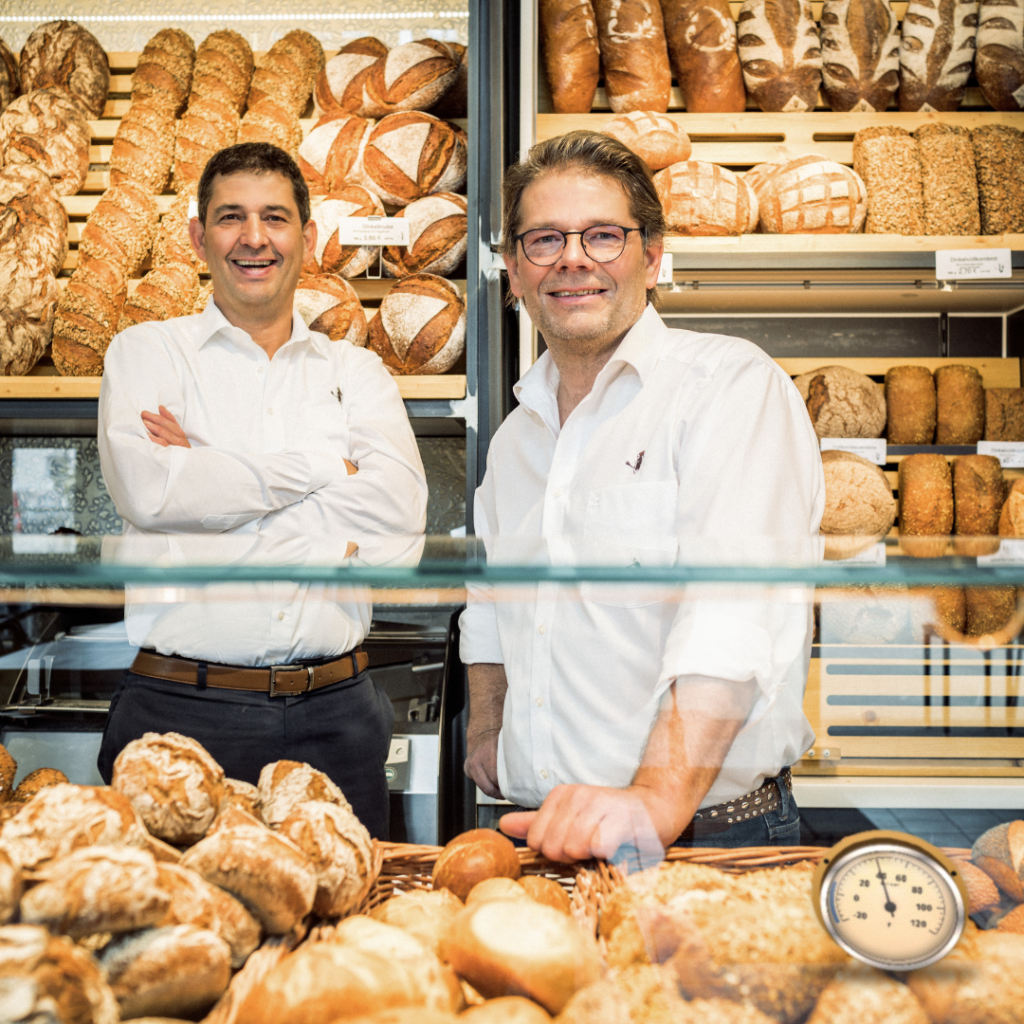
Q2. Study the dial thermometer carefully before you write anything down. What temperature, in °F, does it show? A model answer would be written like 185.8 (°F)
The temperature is 40 (°F)
